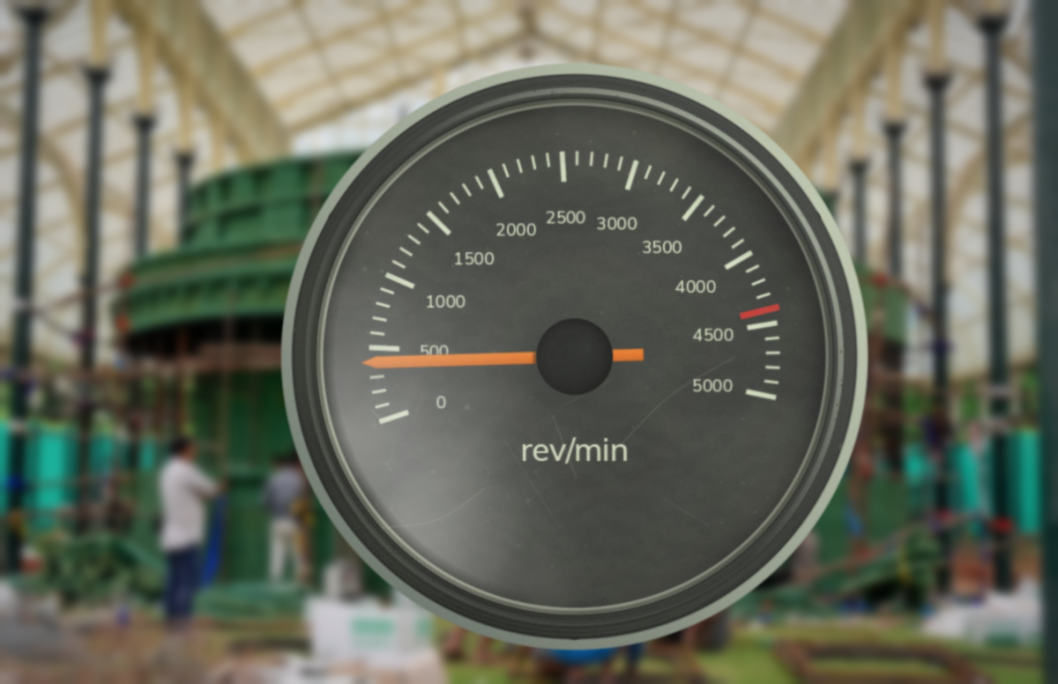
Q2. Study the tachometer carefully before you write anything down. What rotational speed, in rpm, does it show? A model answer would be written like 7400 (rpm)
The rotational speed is 400 (rpm)
